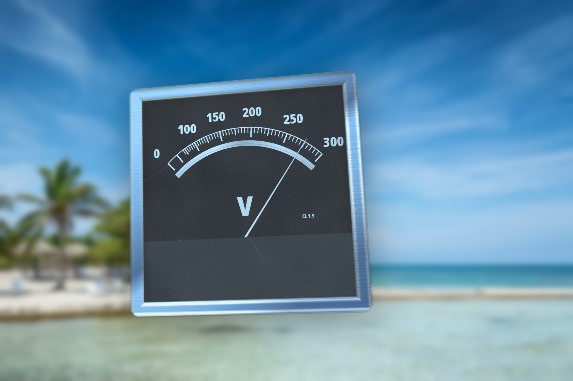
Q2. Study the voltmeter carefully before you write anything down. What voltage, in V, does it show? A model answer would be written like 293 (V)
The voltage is 275 (V)
